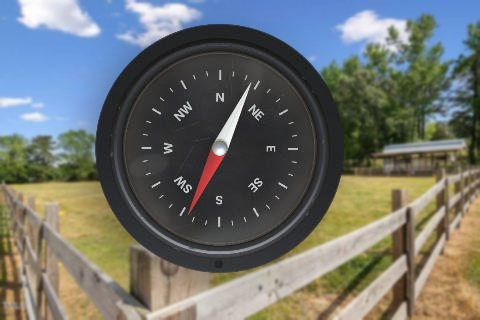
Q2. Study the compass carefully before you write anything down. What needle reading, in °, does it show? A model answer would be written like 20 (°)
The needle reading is 205 (°)
